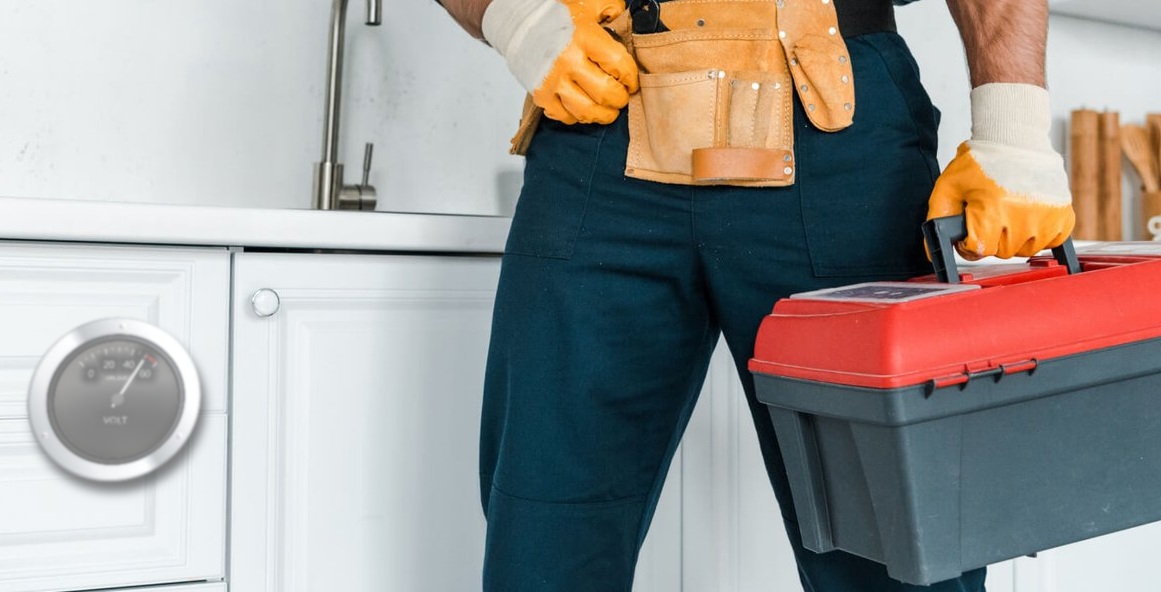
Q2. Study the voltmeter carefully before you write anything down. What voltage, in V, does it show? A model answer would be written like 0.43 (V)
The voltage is 50 (V)
